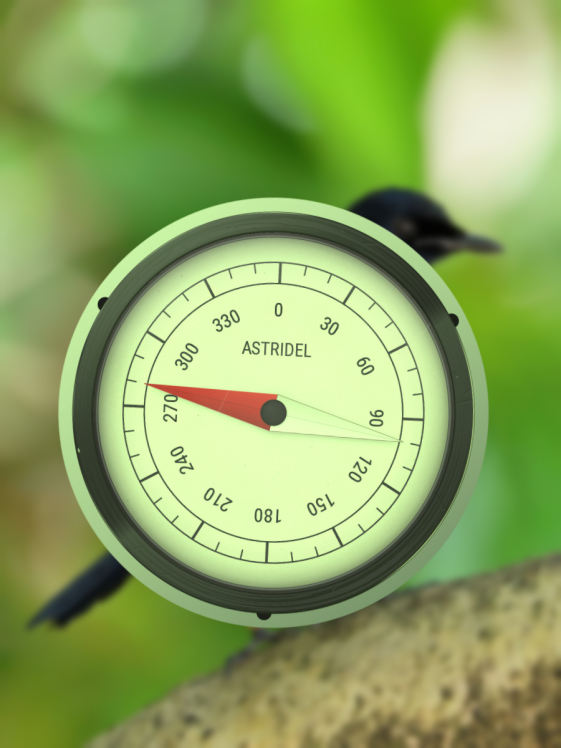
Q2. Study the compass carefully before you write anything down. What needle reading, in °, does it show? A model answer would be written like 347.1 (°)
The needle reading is 280 (°)
